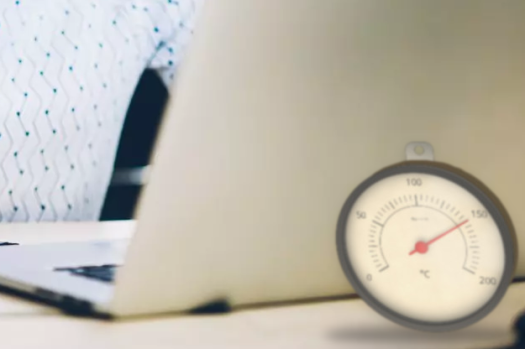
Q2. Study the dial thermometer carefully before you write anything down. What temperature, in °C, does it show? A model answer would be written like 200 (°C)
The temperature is 150 (°C)
